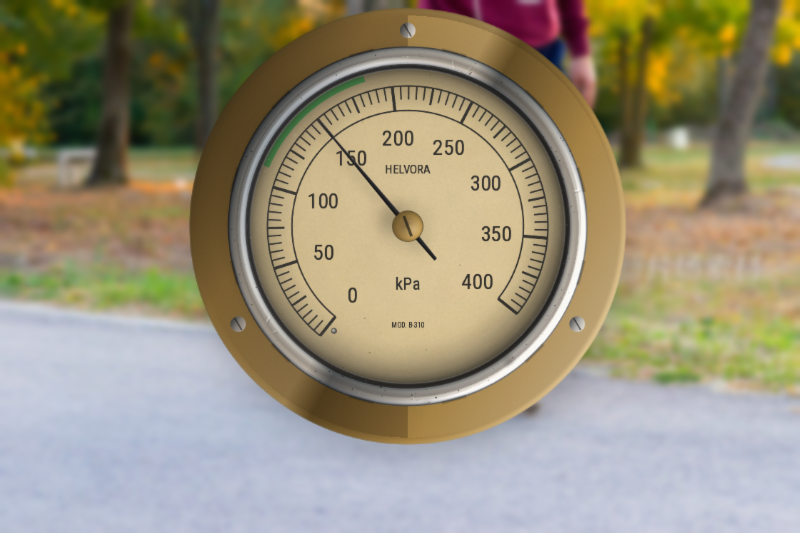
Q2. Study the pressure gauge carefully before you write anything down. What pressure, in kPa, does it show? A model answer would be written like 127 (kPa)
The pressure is 150 (kPa)
